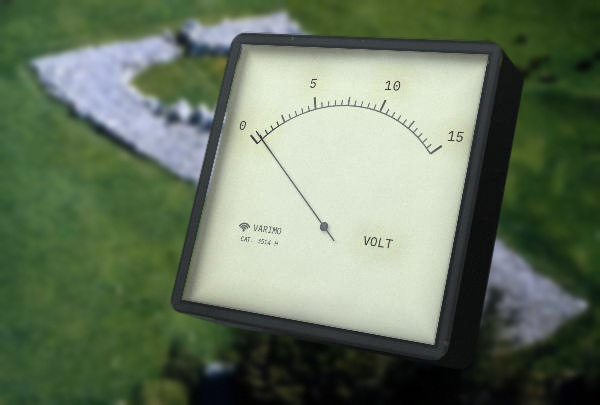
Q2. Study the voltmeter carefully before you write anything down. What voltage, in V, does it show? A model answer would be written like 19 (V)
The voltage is 0.5 (V)
